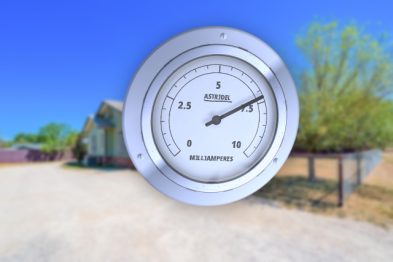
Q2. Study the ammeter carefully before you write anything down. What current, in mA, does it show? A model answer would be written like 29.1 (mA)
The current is 7.25 (mA)
